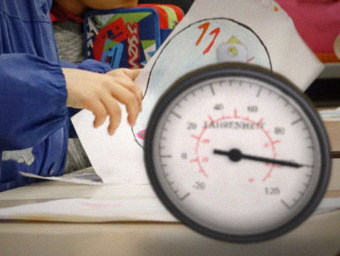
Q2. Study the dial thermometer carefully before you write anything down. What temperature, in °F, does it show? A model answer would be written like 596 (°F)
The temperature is 100 (°F)
